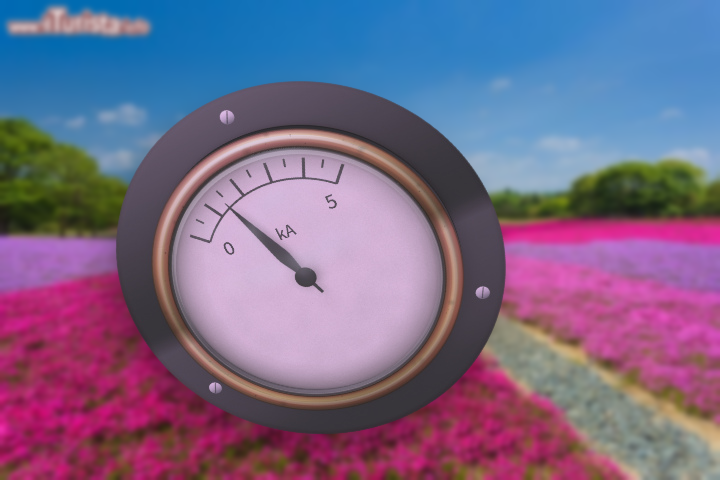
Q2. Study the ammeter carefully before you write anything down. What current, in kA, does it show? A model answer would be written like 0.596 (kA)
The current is 1.5 (kA)
